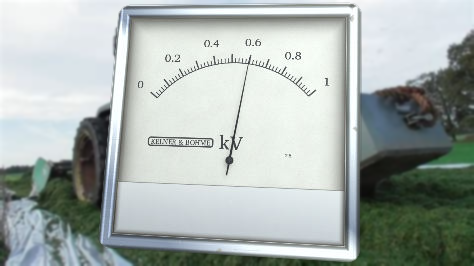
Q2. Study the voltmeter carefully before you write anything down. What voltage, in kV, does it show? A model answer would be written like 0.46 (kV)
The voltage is 0.6 (kV)
